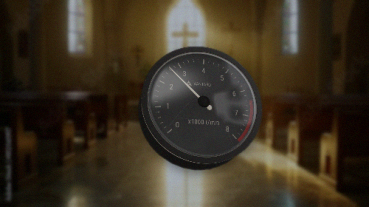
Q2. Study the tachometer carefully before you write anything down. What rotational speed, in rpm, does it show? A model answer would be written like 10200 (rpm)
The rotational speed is 2600 (rpm)
